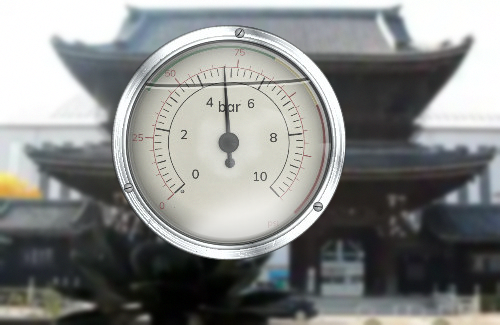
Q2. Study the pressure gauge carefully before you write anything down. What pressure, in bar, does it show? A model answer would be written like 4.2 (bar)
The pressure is 4.8 (bar)
